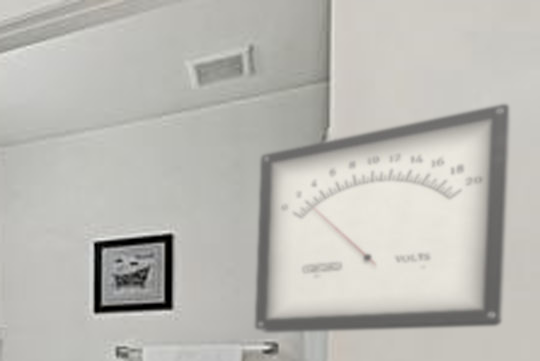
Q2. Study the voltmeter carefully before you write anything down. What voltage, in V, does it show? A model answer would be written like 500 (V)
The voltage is 2 (V)
